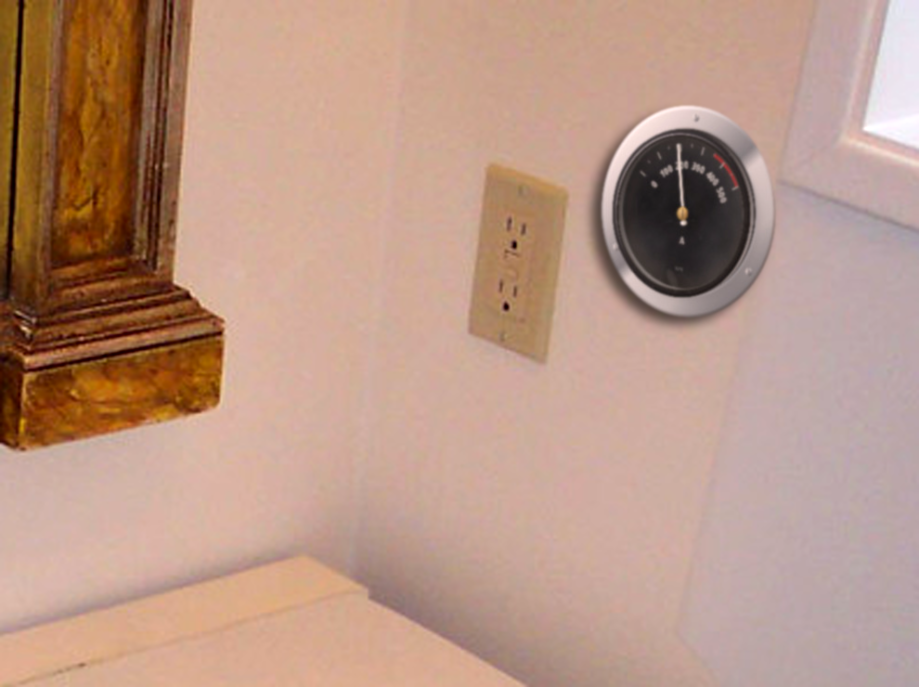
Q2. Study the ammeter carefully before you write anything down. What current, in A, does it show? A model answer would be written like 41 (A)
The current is 200 (A)
